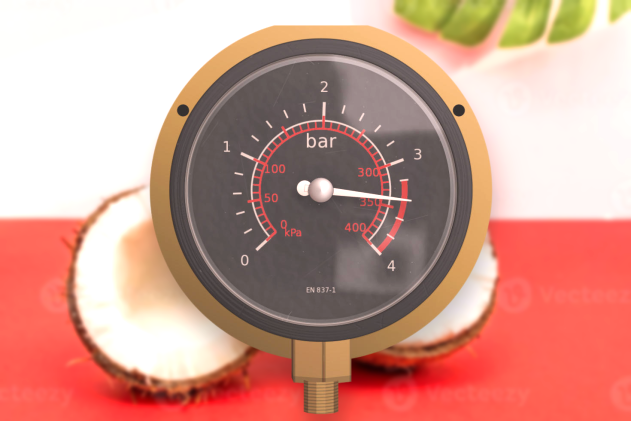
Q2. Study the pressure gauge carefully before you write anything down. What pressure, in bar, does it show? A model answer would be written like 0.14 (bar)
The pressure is 3.4 (bar)
